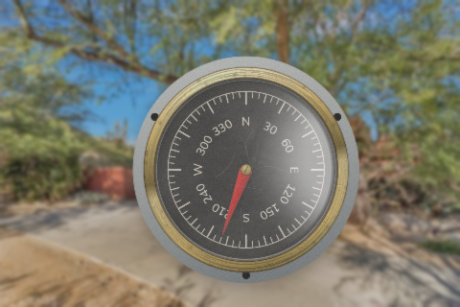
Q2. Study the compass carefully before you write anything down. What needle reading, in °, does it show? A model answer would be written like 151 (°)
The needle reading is 200 (°)
